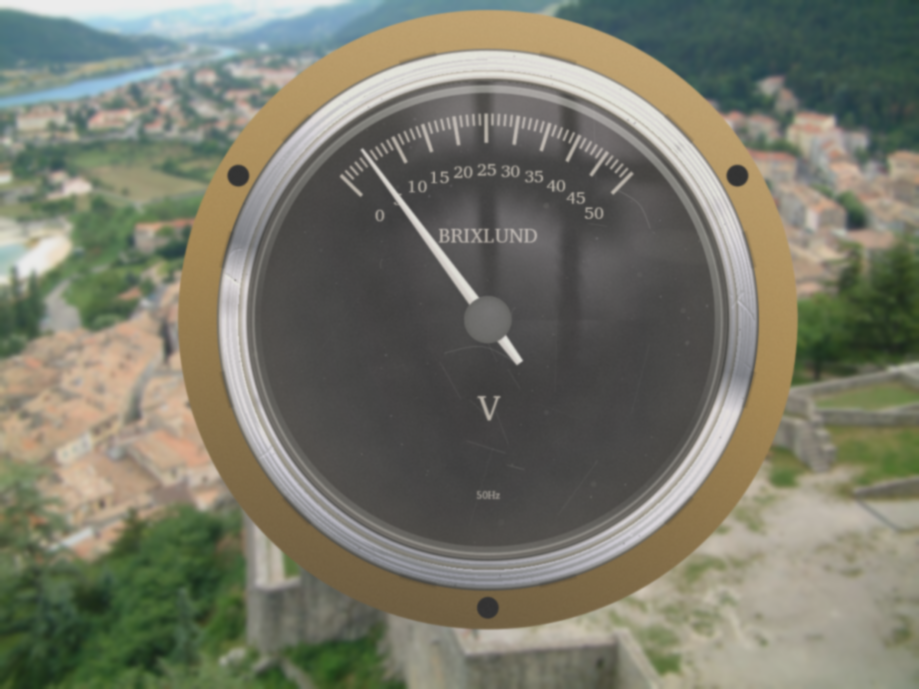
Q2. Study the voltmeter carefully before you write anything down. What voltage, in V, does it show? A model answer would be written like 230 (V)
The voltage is 5 (V)
